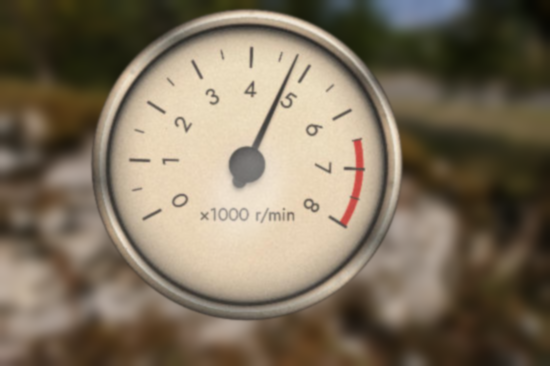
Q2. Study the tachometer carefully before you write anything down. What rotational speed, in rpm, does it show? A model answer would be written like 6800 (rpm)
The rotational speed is 4750 (rpm)
